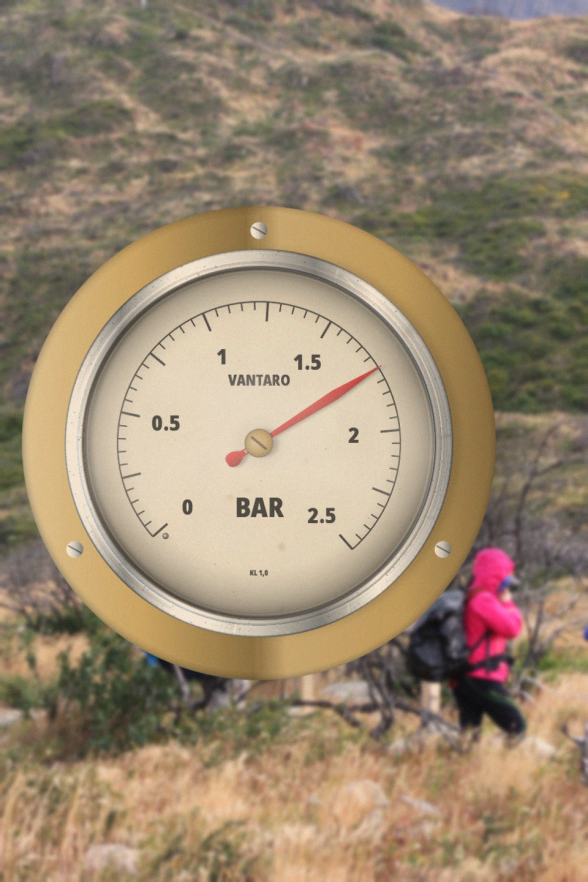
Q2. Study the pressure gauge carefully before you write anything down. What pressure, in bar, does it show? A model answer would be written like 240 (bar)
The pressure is 1.75 (bar)
